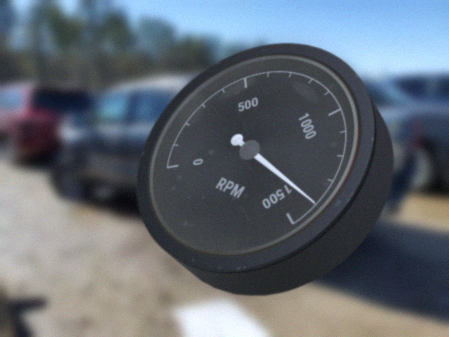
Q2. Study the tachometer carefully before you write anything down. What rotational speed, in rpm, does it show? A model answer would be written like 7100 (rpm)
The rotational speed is 1400 (rpm)
